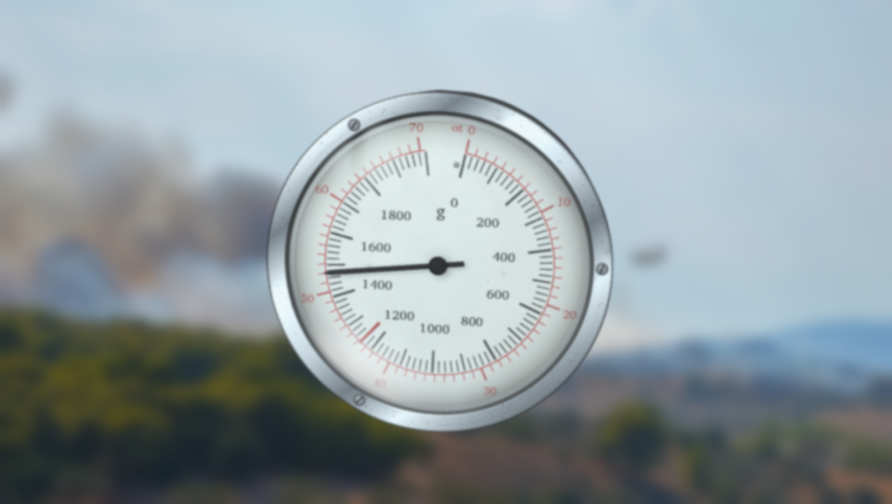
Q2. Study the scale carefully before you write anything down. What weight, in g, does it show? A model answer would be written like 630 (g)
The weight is 1480 (g)
